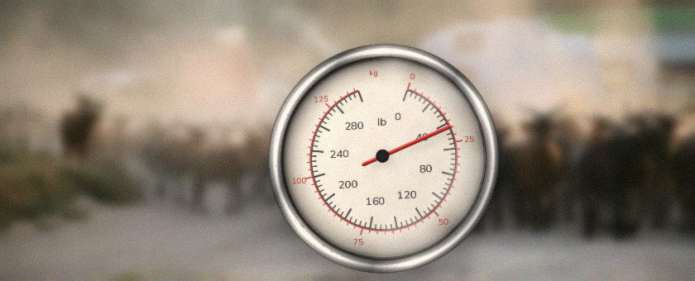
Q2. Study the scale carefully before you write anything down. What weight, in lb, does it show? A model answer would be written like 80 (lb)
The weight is 44 (lb)
